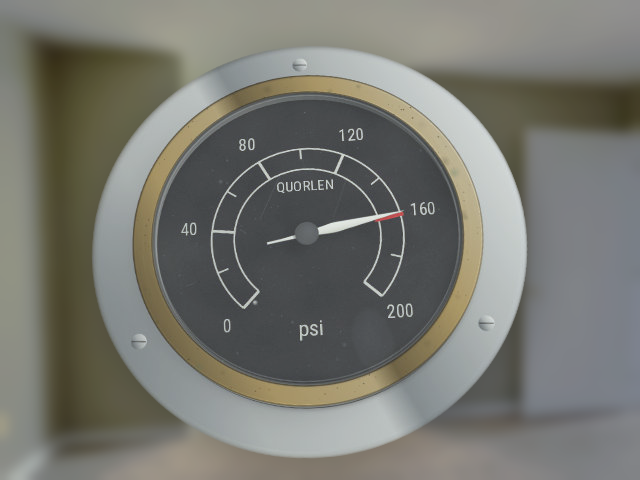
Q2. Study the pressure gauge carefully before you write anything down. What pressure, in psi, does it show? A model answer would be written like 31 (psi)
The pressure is 160 (psi)
